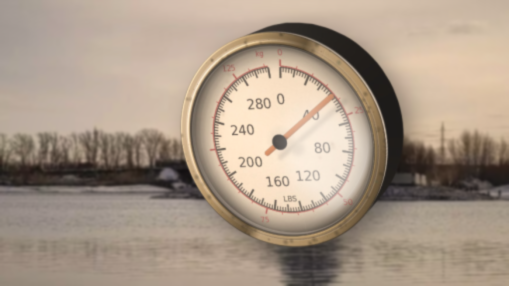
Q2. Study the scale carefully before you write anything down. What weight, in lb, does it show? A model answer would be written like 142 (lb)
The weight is 40 (lb)
